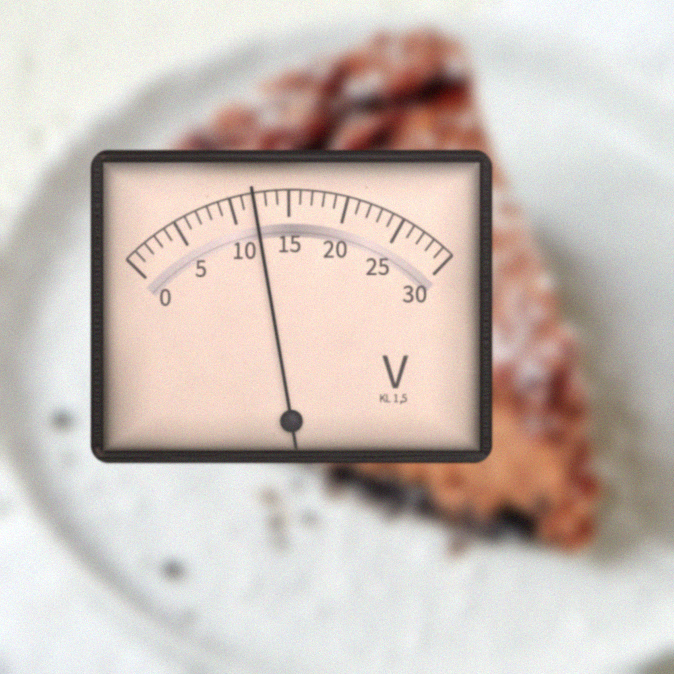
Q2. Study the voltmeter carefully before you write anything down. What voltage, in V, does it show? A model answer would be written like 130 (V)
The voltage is 12 (V)
